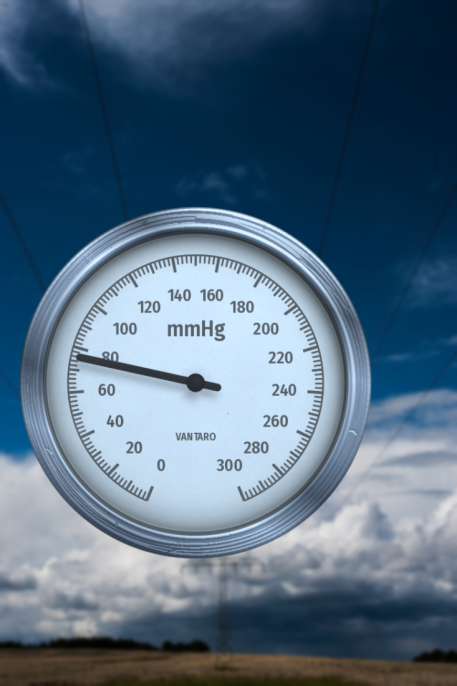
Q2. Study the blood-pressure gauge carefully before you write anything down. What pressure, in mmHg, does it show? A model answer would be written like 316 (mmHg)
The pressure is 76 (mmHg)
